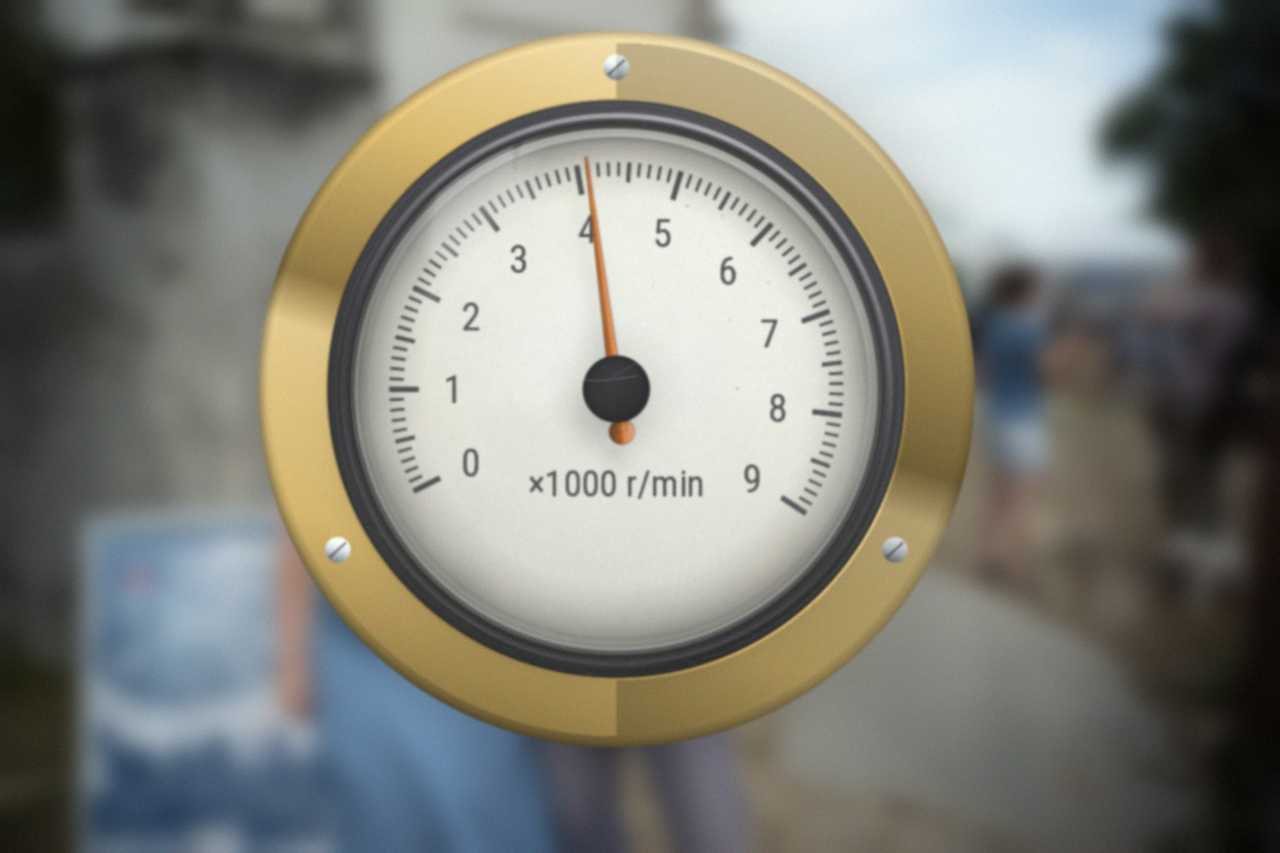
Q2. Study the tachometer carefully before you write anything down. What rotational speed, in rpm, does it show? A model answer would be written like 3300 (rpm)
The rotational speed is 4100 (rpm)
